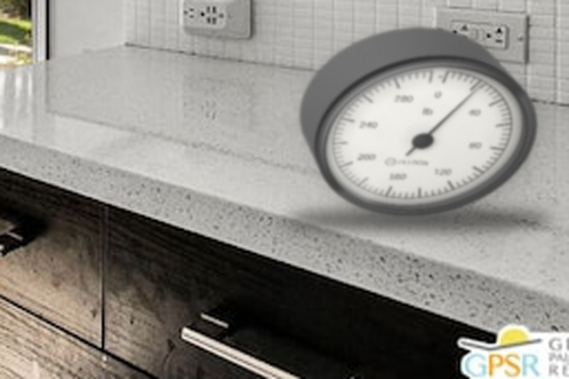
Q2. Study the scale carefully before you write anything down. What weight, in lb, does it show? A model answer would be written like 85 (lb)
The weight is 20 (lb)
